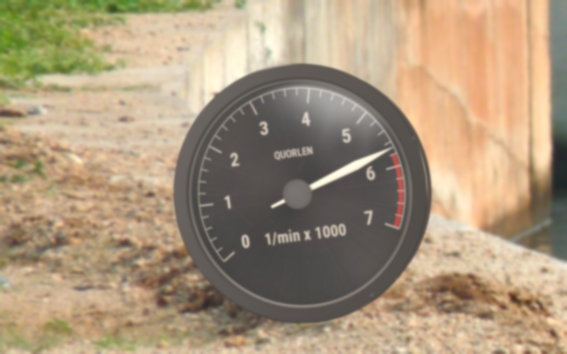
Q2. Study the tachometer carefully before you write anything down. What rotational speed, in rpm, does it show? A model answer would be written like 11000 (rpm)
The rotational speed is 5700 (rpm)
